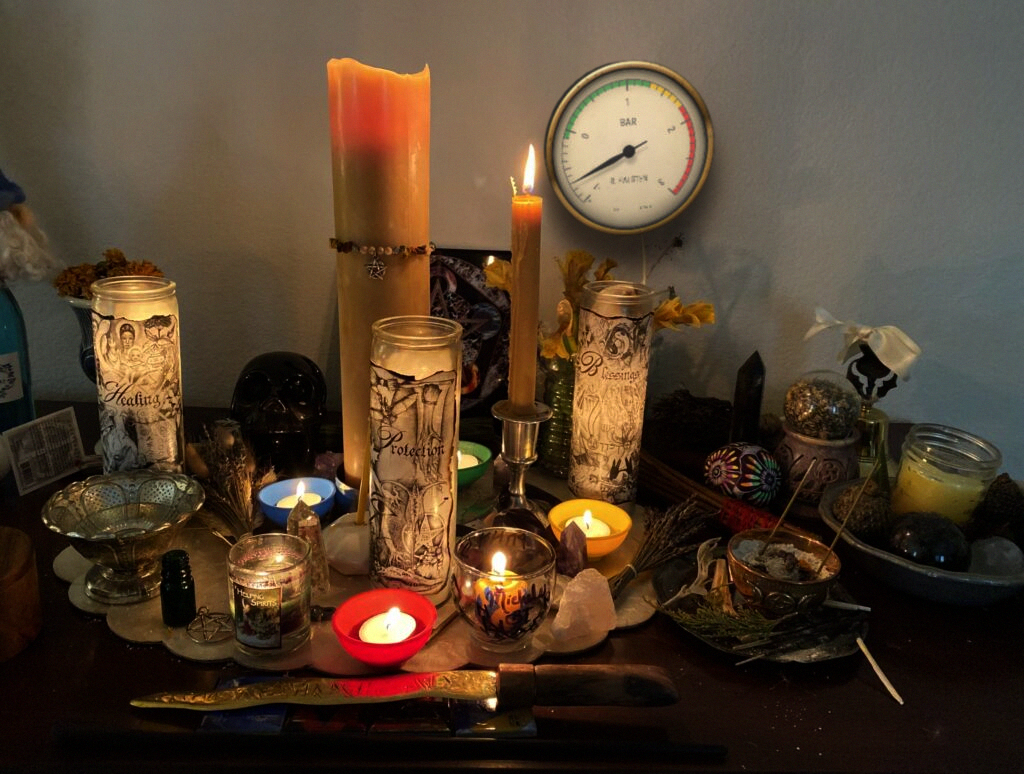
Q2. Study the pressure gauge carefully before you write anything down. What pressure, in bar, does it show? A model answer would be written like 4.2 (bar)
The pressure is -0.7 (bar)
